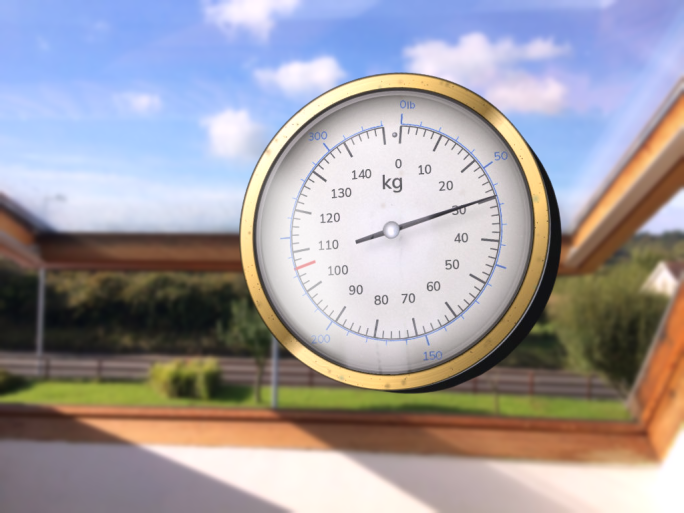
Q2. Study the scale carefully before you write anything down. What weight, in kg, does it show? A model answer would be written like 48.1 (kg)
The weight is 30 (kg)
